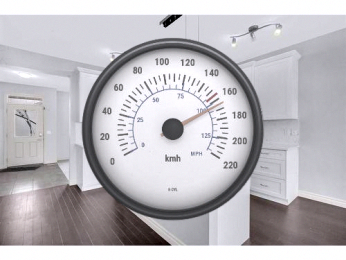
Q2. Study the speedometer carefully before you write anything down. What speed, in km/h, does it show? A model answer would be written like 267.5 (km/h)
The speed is 165 (km/h)
